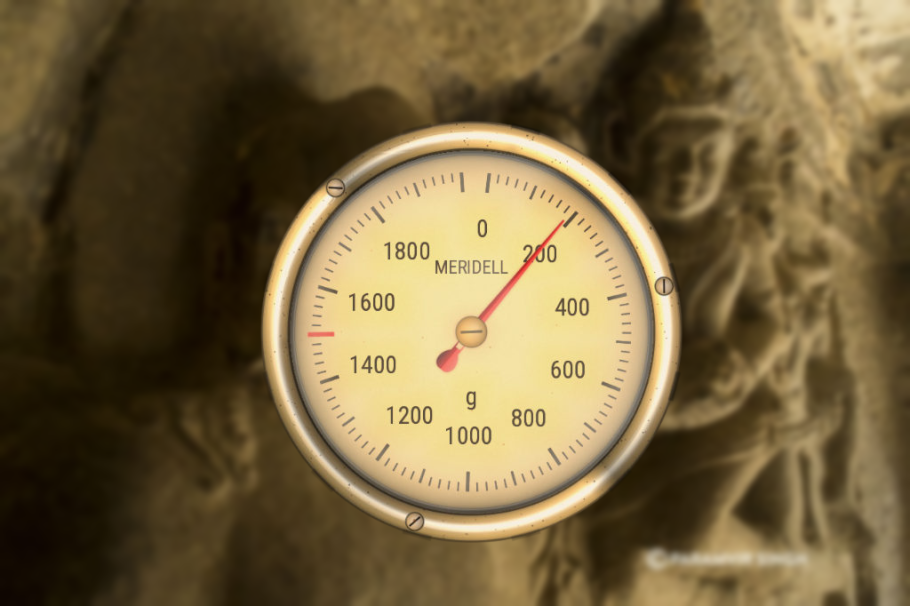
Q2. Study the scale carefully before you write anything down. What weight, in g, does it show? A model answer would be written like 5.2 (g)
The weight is 190 (g)
